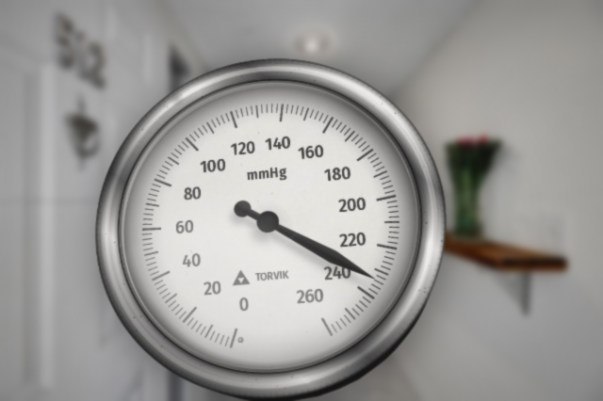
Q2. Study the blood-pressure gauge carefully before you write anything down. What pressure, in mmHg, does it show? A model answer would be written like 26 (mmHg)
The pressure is 234 (mmHg)
